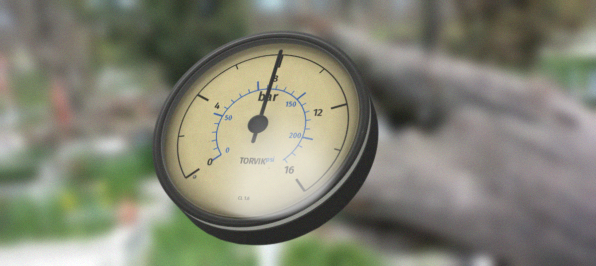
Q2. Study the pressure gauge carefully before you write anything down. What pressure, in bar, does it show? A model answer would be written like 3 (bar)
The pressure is 8 (bar)
